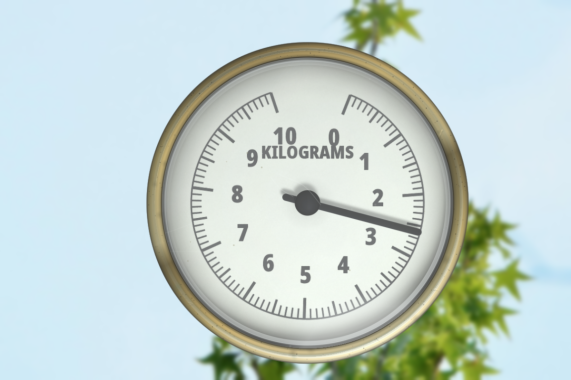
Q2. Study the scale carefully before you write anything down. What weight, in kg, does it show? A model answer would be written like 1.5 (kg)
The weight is 2.6 (kg)
